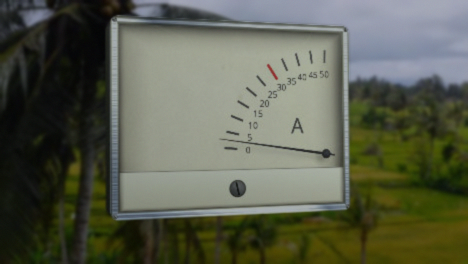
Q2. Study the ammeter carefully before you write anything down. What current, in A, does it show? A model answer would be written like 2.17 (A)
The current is 2.5 (A)
